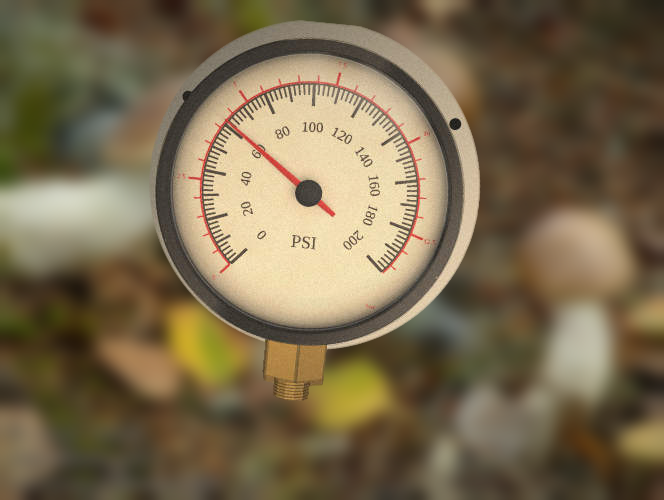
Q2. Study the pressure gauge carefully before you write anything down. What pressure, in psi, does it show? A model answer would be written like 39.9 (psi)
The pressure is 62 (psi)
